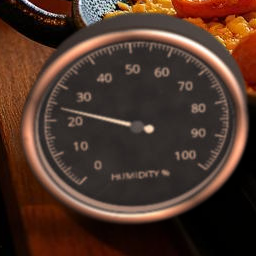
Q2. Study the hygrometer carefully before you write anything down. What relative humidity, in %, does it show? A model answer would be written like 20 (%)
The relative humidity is 25 (%)
